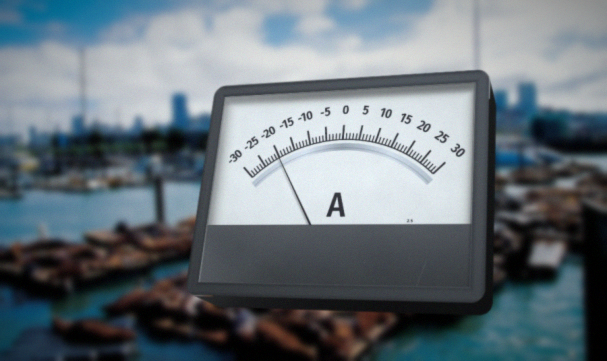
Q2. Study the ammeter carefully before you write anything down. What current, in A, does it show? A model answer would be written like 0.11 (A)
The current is -20 (A)
